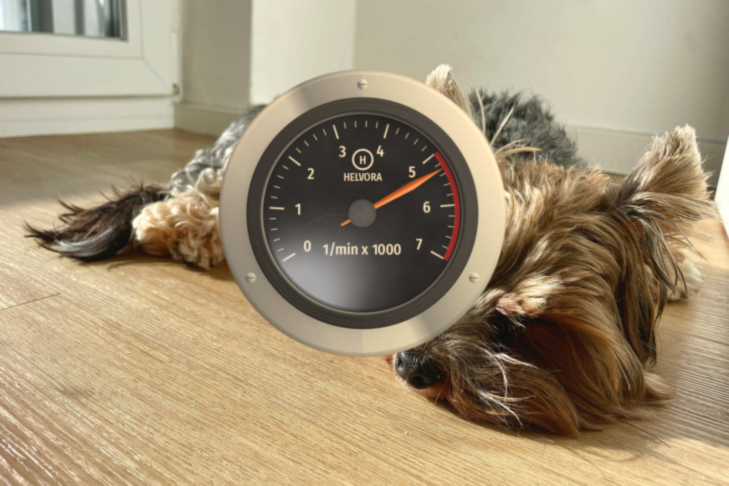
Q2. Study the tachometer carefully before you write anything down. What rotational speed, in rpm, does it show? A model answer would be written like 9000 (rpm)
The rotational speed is 5300 (rpm)
